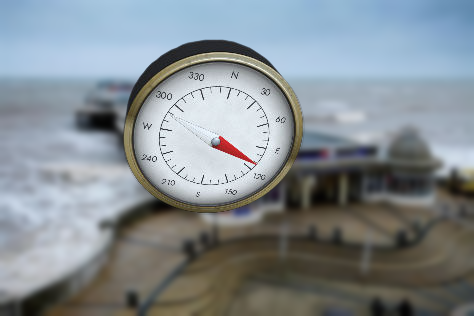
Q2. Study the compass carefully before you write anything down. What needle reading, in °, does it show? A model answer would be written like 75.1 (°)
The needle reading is 110 (°)
